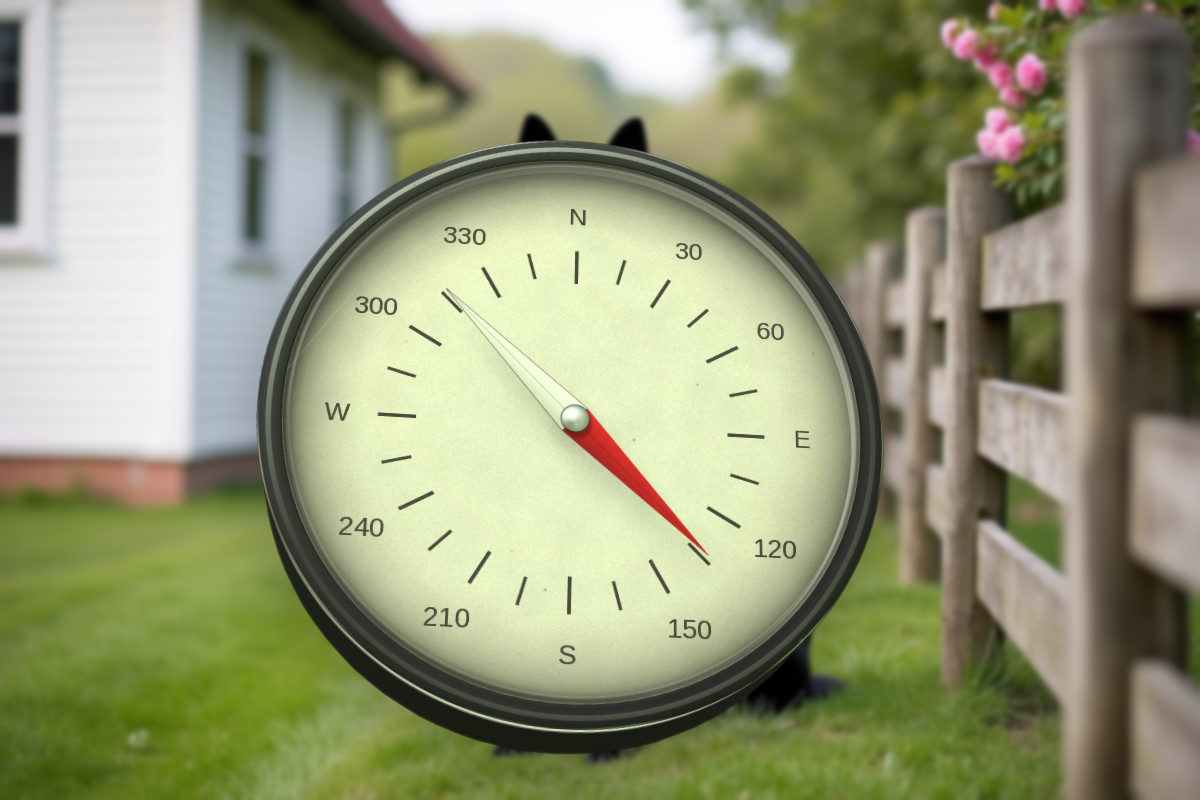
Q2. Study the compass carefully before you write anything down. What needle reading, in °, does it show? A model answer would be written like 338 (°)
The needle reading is 135 (°)
